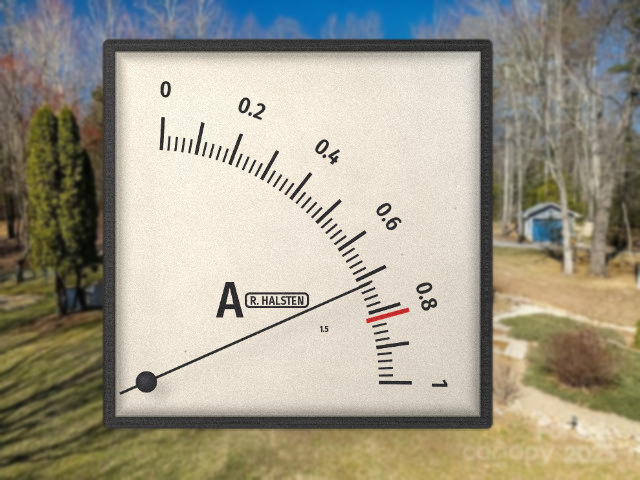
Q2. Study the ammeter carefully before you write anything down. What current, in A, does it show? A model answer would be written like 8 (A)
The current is 0.72 (A)
